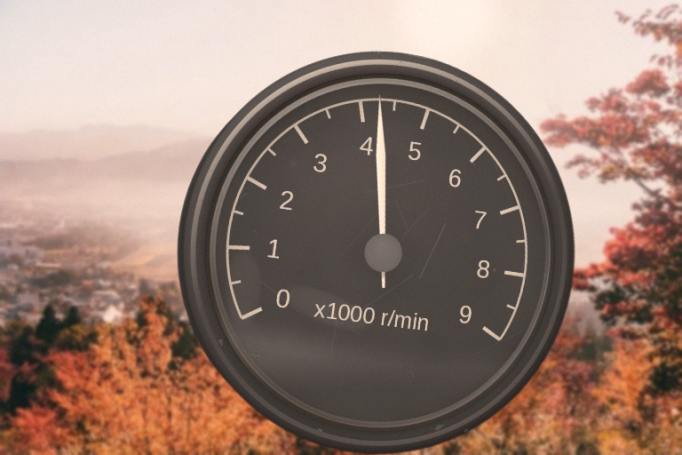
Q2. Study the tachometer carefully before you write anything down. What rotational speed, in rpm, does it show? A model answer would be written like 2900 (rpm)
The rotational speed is 4250 (rpm)
